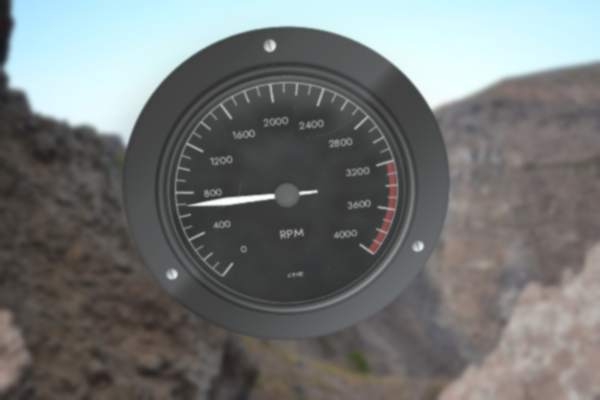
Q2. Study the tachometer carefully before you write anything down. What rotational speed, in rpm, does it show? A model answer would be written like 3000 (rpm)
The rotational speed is 700 (rpm)
